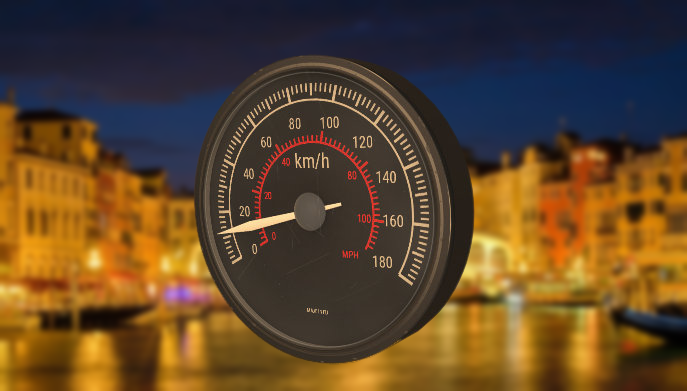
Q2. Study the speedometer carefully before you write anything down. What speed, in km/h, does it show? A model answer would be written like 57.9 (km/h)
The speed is 12 (km/h)
